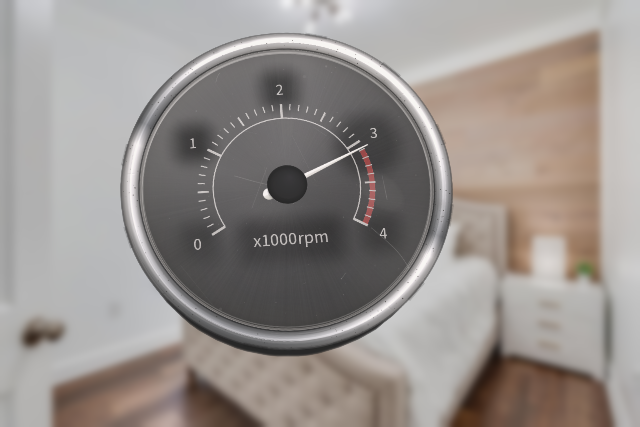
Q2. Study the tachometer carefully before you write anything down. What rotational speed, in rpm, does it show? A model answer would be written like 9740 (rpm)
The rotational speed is 3100 (rpm)
